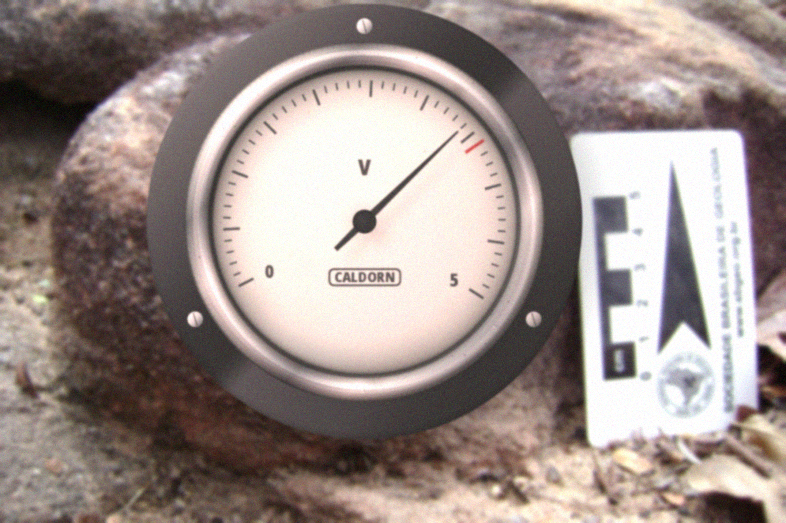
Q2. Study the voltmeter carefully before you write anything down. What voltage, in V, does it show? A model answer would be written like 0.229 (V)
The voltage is 3.4 (V)
